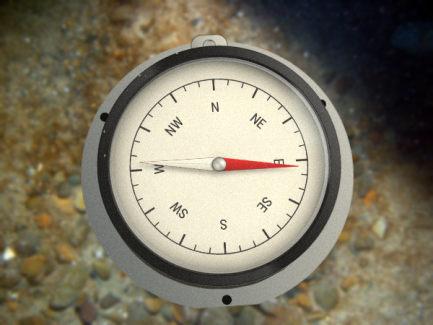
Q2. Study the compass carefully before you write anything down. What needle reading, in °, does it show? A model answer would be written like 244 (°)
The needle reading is 95 (°)
